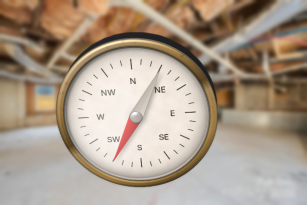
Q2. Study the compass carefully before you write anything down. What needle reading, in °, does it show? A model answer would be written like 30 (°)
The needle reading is 210 (°)
